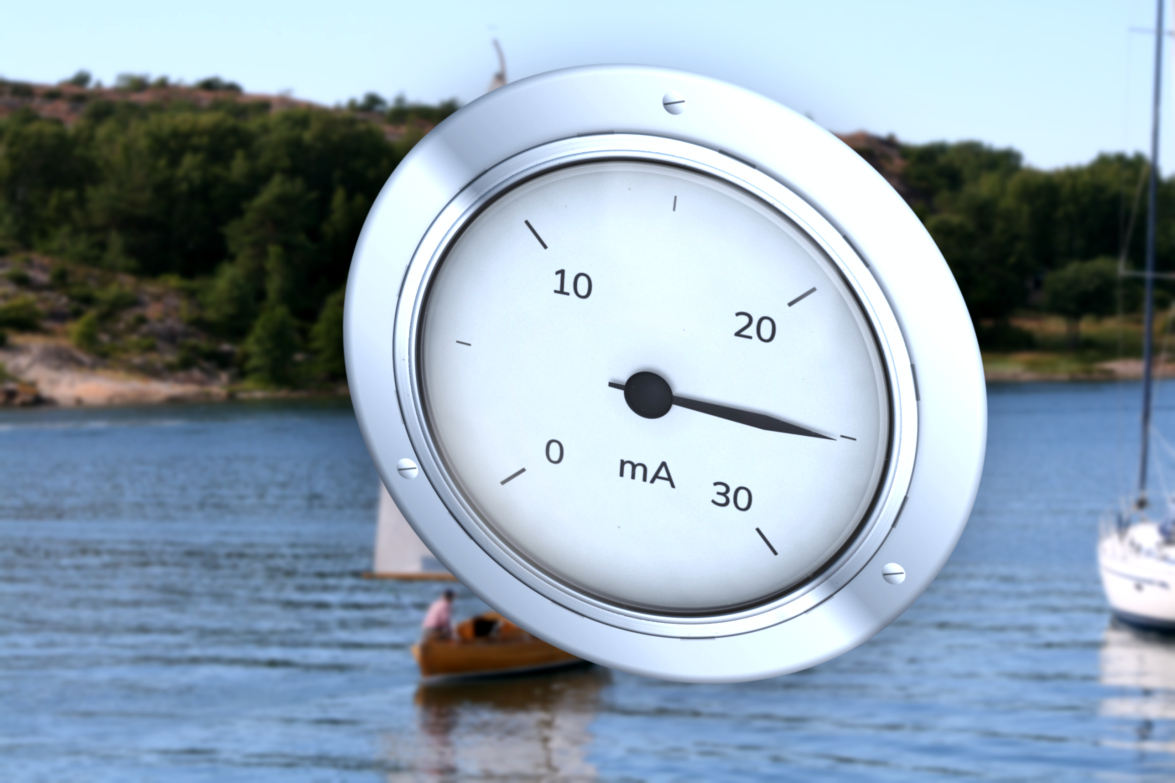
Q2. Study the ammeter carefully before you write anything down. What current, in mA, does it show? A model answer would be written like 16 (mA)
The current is 25 (mA)
